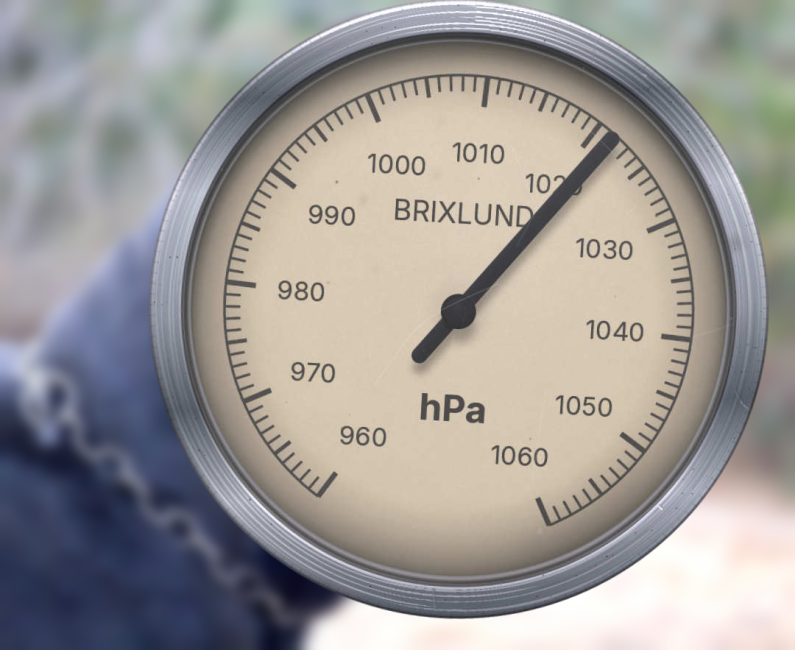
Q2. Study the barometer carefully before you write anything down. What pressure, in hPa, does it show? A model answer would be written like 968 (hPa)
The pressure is 1021.5 (hPa)
